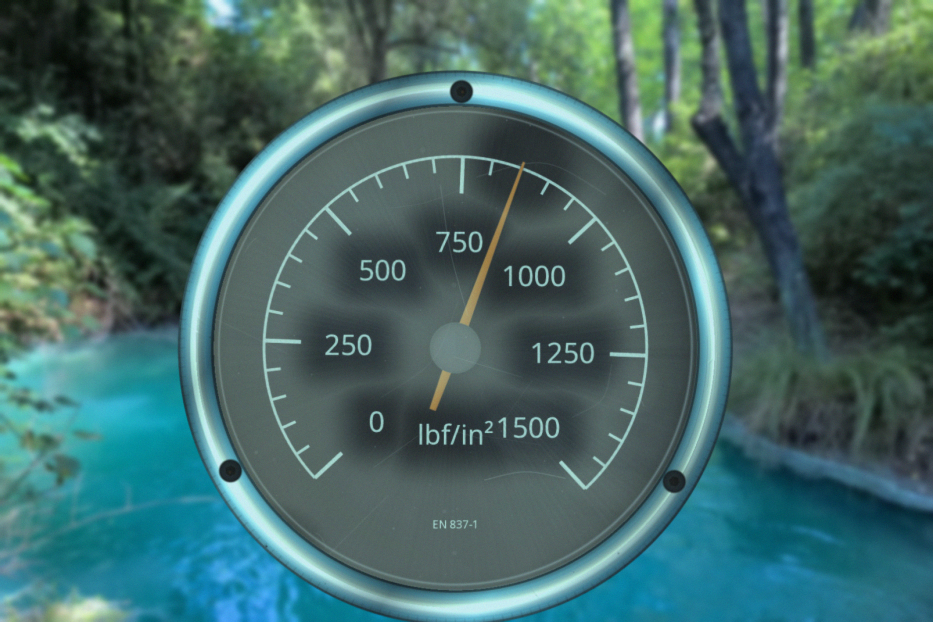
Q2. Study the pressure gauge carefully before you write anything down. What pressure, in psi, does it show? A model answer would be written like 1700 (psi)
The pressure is 850 (psi)
